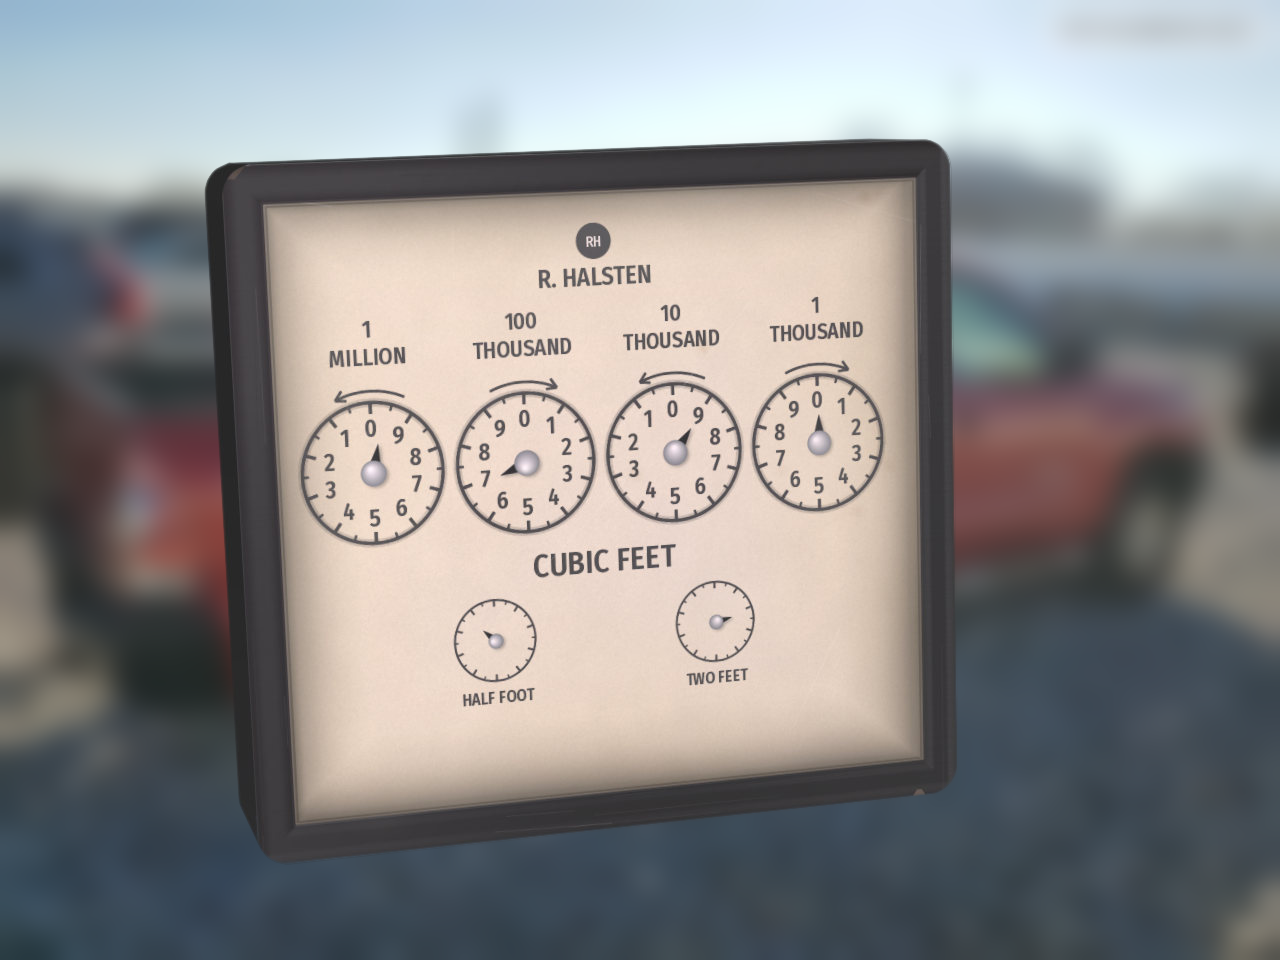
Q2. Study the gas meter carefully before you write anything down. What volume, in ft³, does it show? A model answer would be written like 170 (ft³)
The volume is 969000 (ft³)
